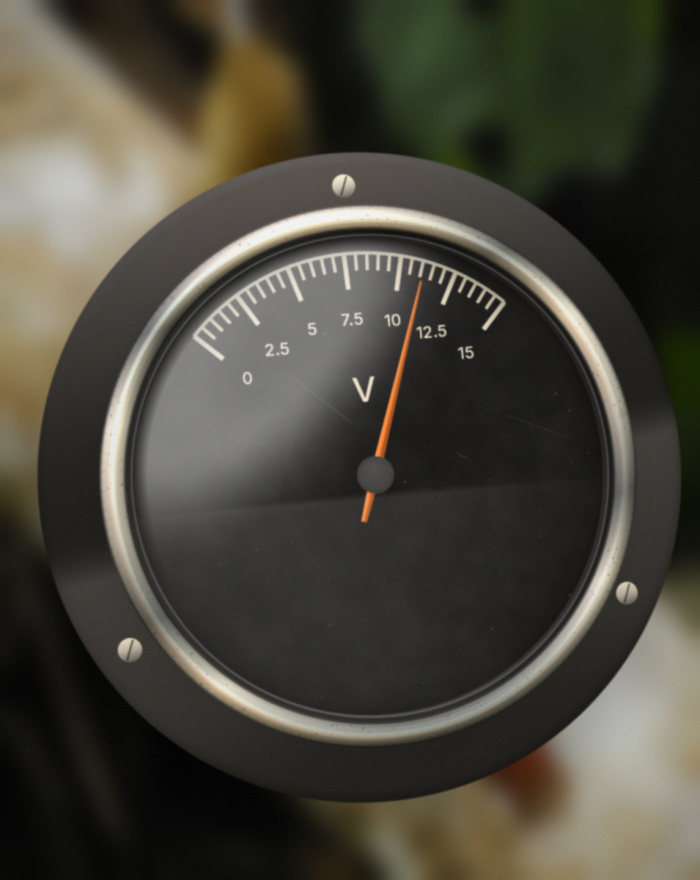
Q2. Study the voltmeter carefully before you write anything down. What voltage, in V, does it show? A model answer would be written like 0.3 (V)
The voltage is 11 (V)
